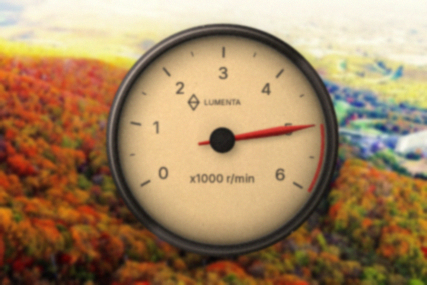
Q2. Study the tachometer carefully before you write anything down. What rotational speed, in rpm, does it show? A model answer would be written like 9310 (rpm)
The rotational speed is 5000 (rpm)
